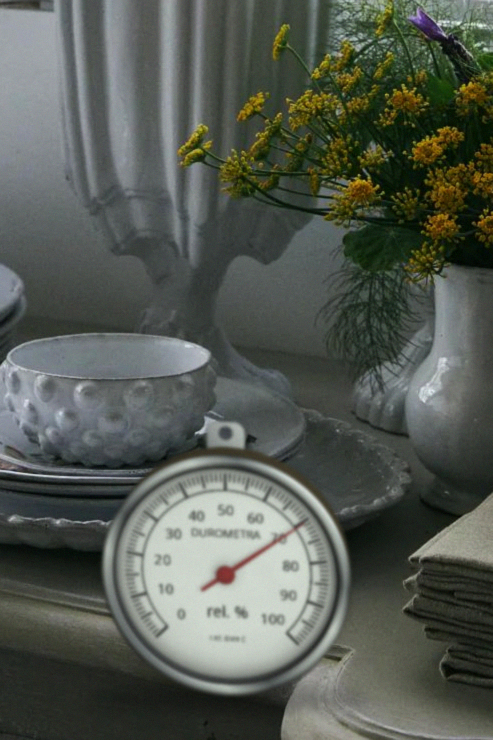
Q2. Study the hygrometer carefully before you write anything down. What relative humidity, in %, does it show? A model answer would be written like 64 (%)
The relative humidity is 70 (%)
